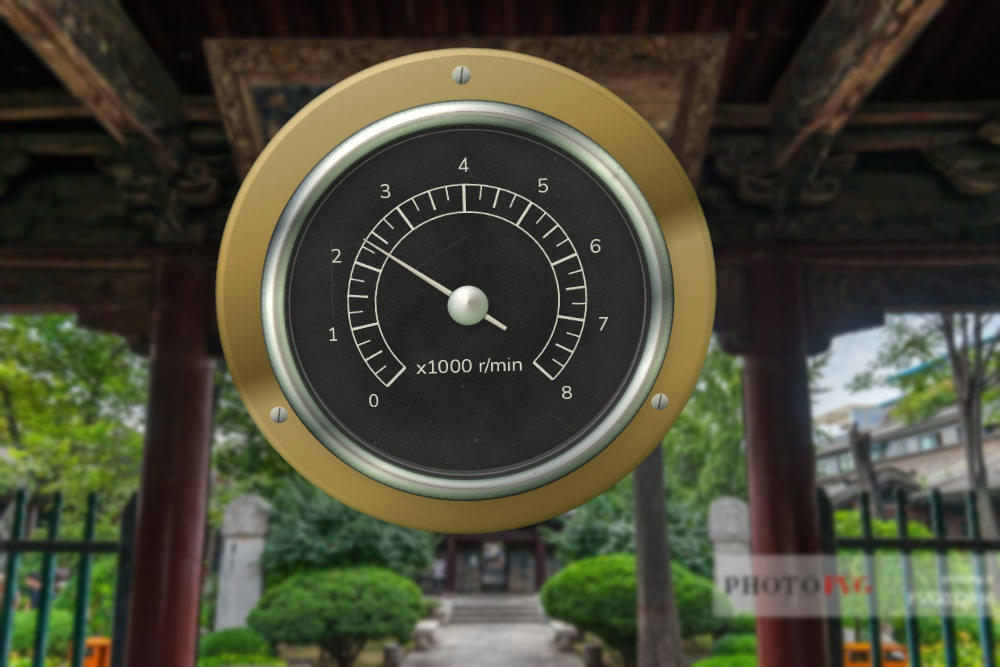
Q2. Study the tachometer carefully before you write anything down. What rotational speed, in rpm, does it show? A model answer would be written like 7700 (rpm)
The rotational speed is 2375 (rpm)
